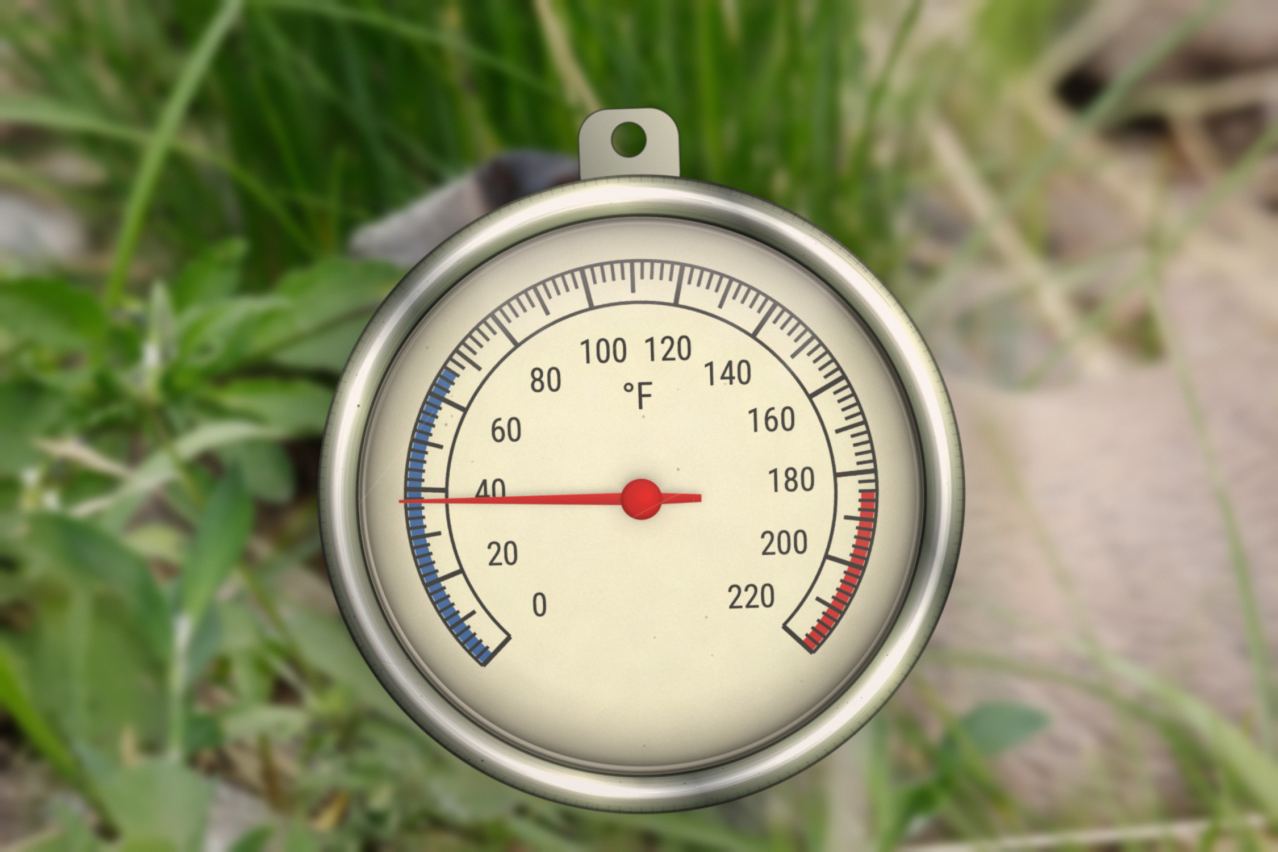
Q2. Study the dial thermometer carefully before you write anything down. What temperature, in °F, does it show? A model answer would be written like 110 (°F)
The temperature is 38 (°F)
